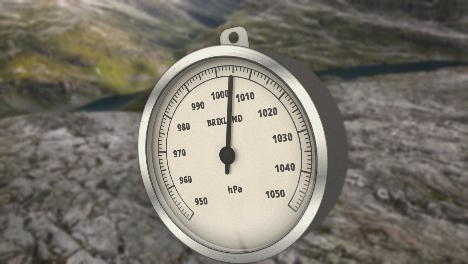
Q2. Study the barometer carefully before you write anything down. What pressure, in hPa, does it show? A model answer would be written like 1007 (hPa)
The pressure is 1005 (hPa)
